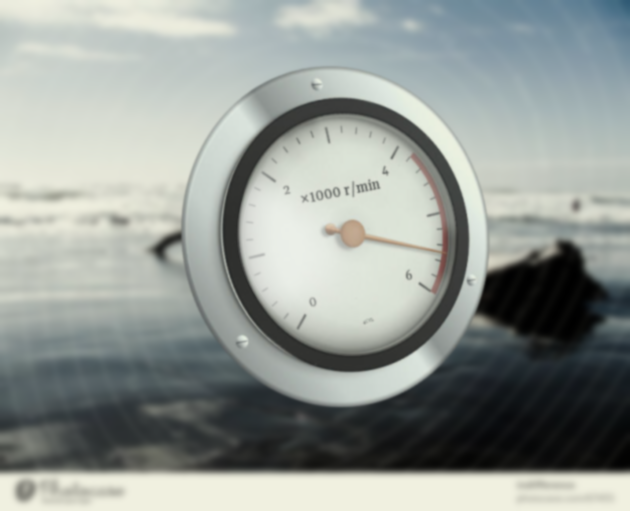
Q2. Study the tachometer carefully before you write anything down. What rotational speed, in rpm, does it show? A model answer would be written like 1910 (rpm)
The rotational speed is 5500 (rpm)
